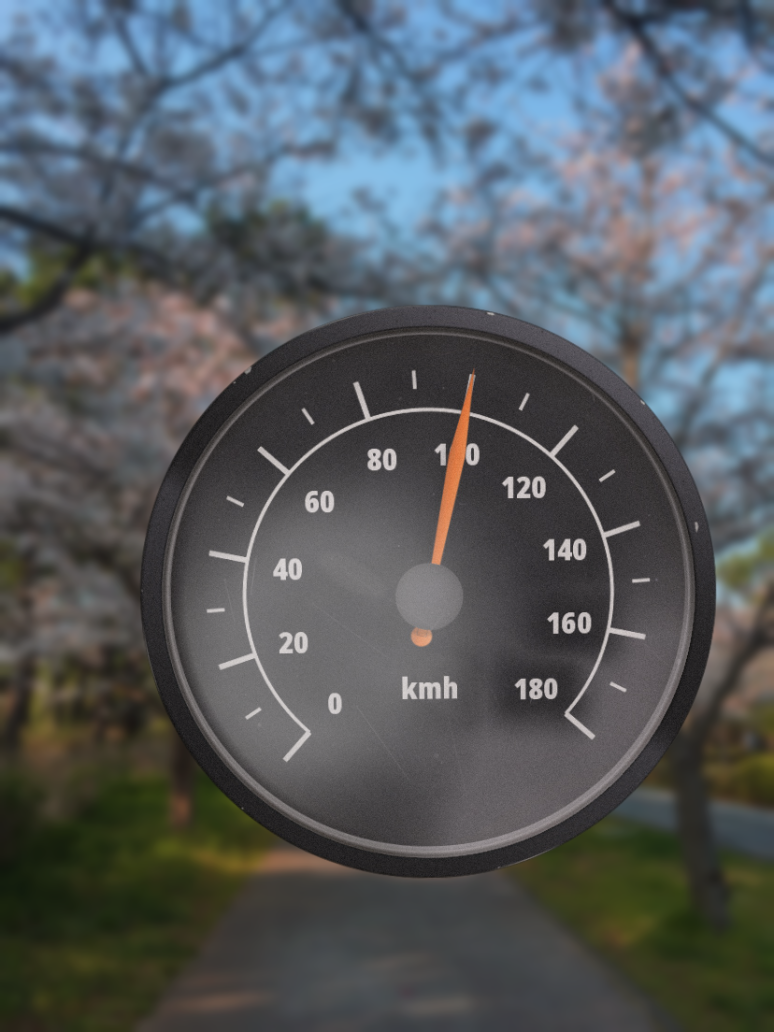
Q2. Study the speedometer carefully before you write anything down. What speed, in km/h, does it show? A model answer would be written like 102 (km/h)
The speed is 100 (km/h)
